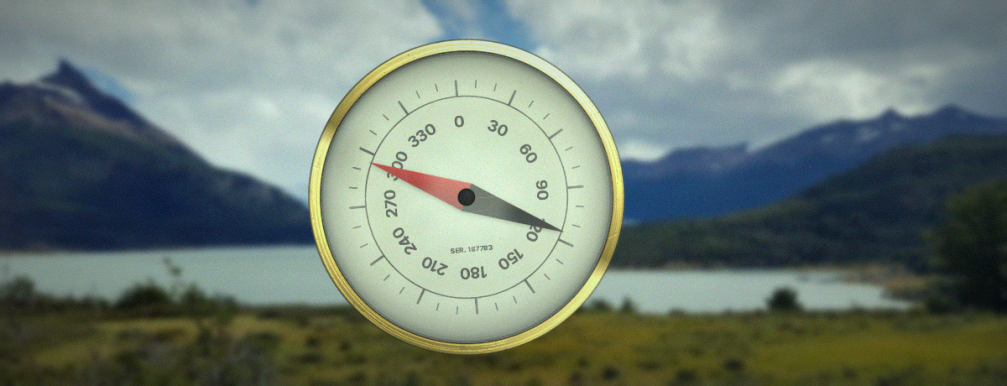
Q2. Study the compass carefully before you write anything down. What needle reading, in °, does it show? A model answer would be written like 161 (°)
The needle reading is 295 (°)
